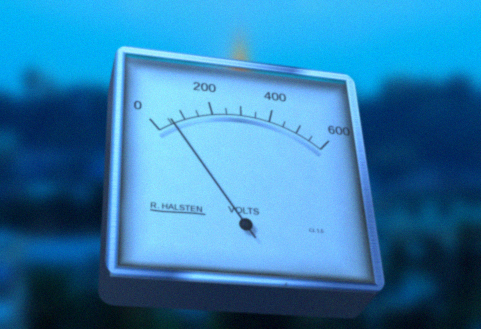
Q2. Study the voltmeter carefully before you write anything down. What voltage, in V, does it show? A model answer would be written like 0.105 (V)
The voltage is 50 (V)
